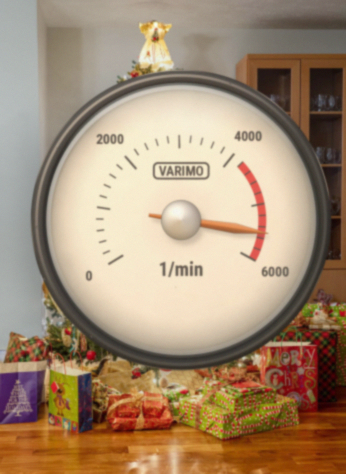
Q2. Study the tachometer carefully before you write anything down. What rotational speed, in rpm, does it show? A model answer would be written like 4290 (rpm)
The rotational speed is 5500 (rpm)
